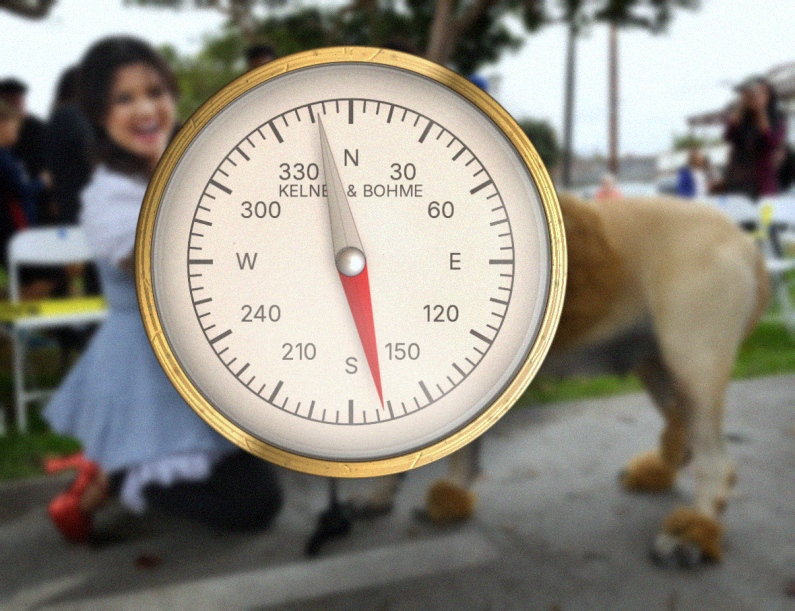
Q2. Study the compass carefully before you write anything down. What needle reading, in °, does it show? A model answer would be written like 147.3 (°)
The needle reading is 167.5 (°)
